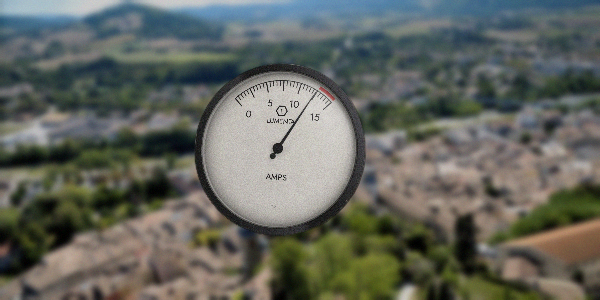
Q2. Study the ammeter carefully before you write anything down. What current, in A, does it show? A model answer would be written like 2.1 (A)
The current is 12.5 (A)
